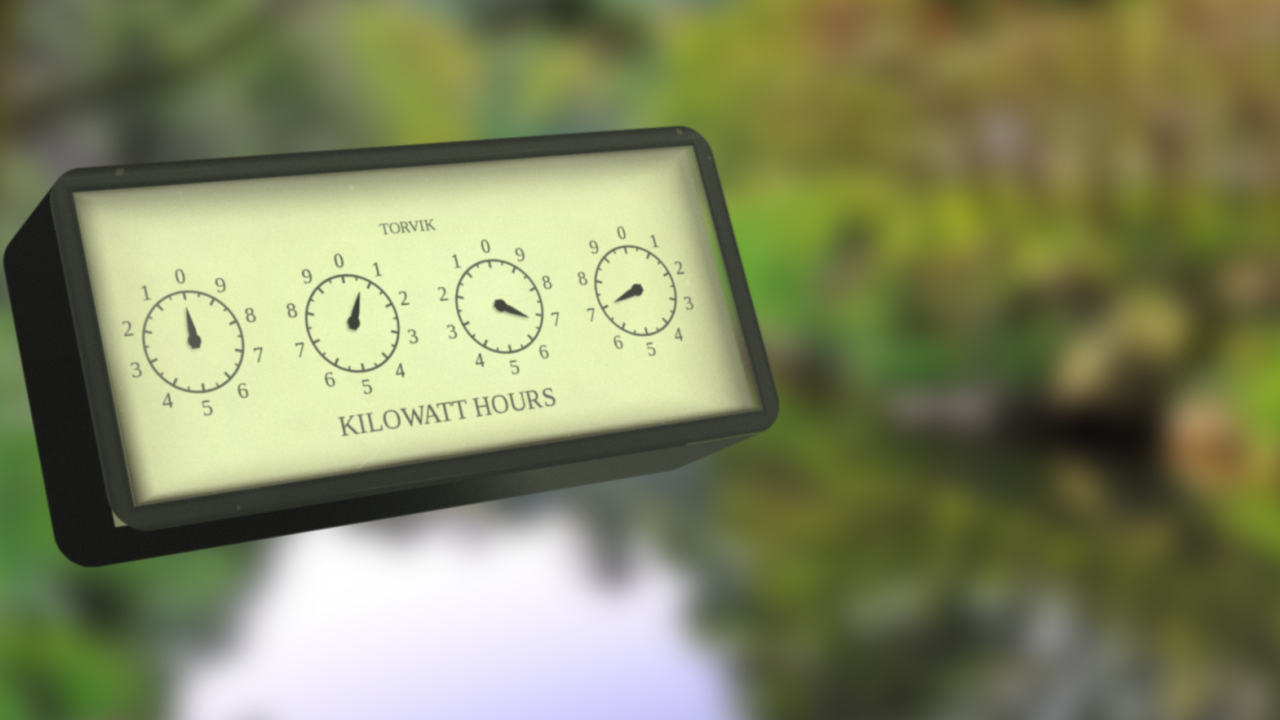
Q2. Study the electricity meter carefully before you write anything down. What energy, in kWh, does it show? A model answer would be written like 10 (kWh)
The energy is 67 (kWh)
